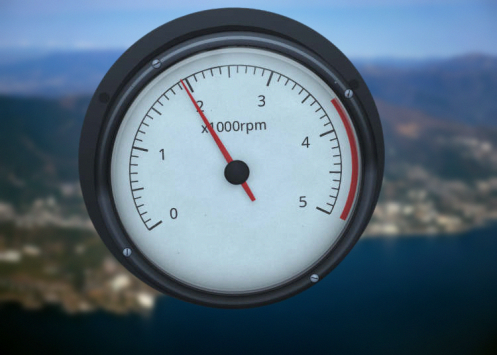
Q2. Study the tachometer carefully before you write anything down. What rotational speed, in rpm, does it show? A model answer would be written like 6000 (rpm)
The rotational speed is 1950 (rpm)
